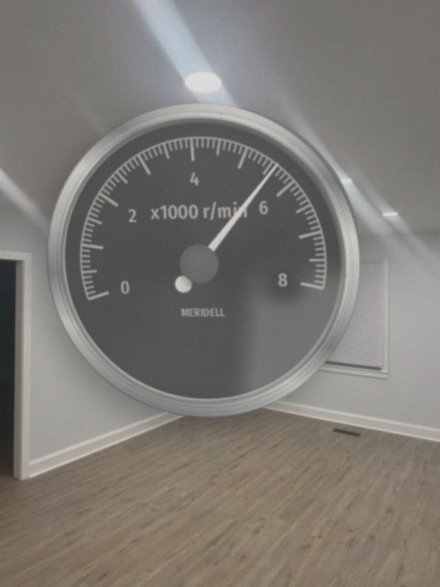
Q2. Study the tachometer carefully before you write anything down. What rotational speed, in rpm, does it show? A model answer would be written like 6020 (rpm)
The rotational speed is 5600 (rpm)
